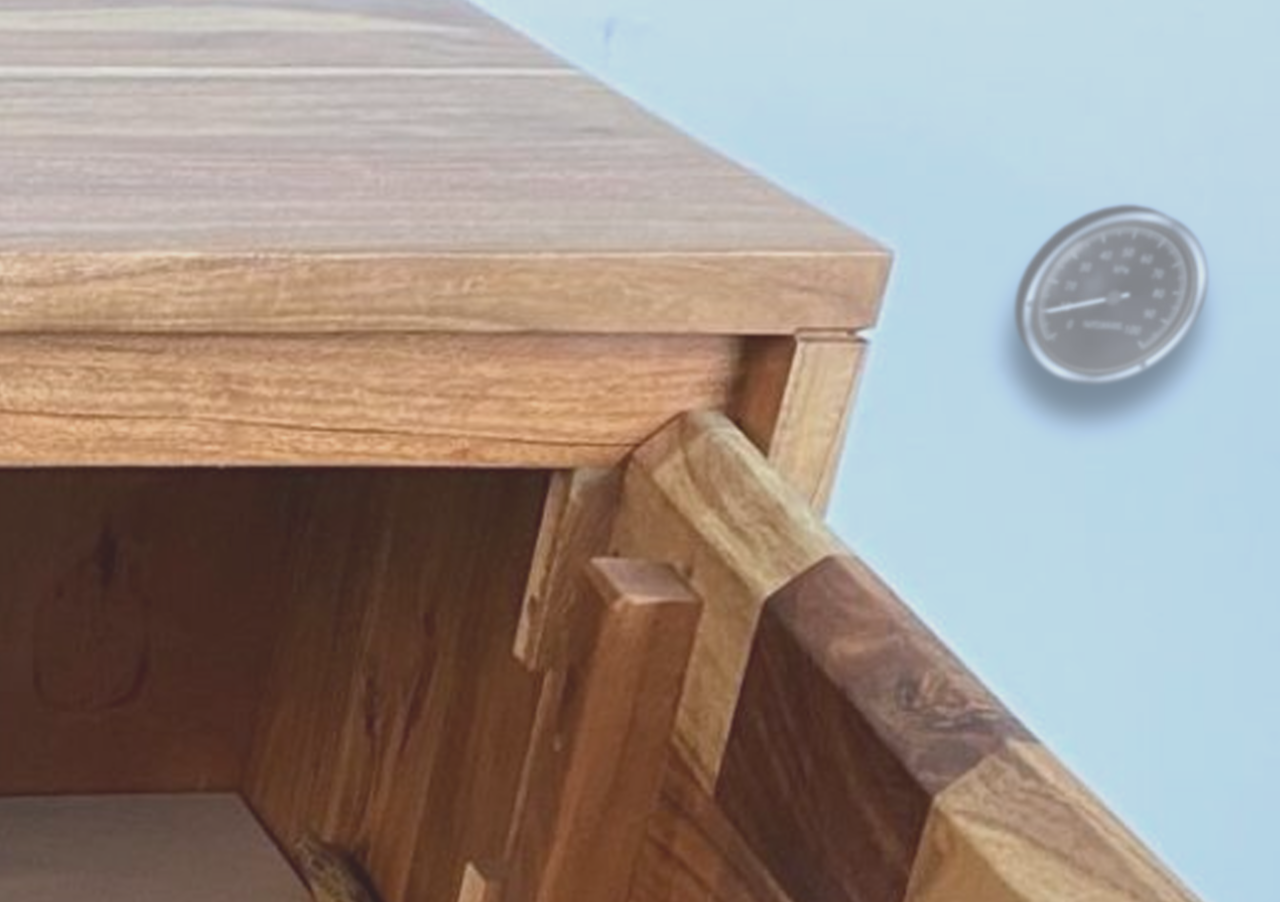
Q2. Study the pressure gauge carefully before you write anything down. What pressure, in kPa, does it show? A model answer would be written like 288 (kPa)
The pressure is 10 (kPa)
